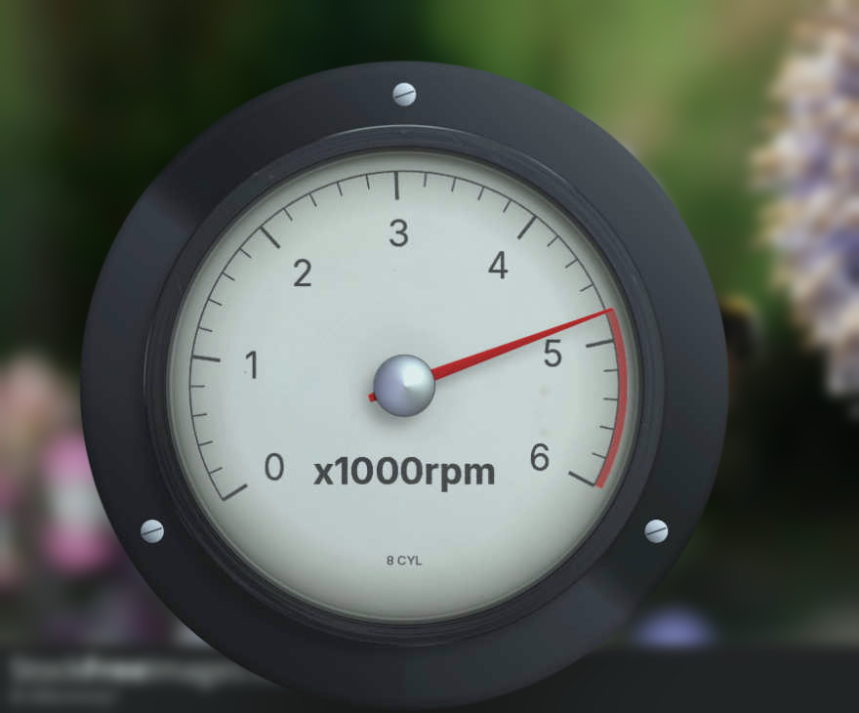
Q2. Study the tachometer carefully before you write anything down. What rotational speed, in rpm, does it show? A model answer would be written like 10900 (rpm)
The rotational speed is 4800 (rpm)
